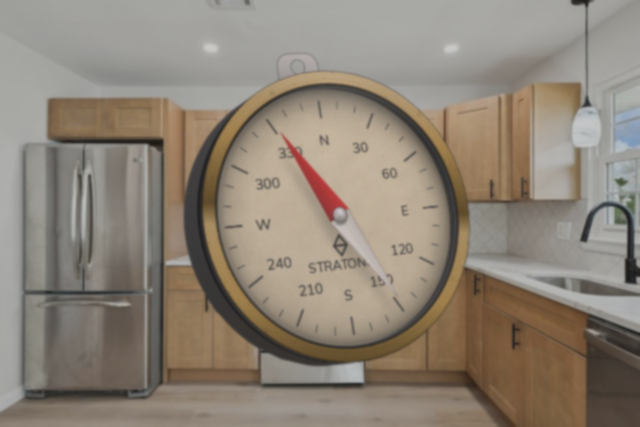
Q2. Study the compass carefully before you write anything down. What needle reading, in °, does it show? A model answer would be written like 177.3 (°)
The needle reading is 330 (°)
